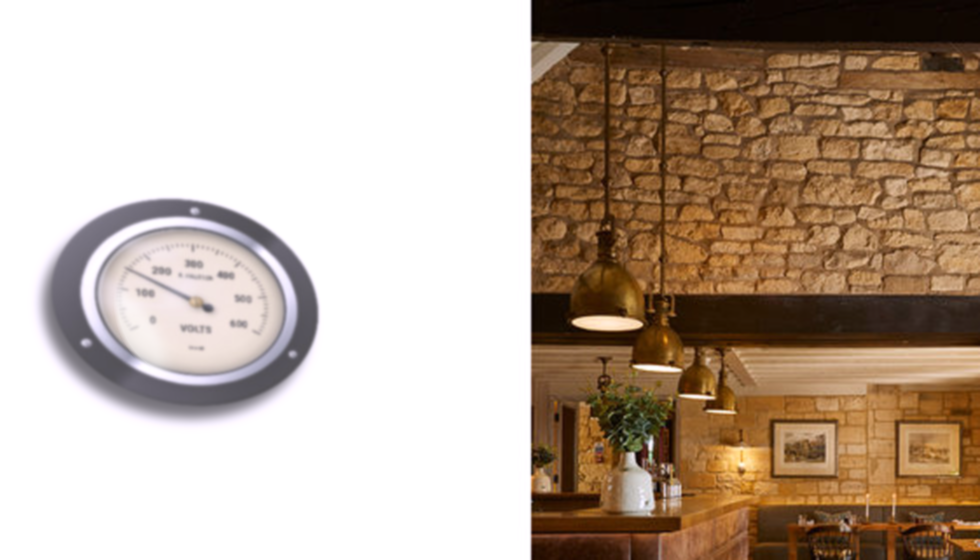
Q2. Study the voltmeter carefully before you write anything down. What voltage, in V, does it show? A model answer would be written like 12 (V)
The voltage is 150 (V)
